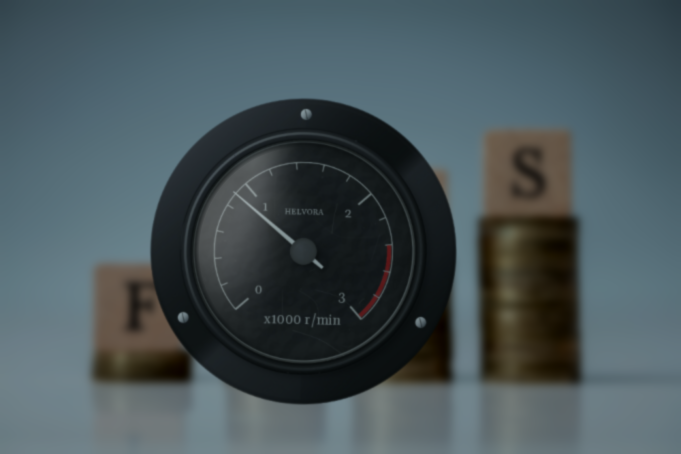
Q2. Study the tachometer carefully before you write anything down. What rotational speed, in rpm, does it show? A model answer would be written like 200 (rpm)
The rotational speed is 900 (rpm)
